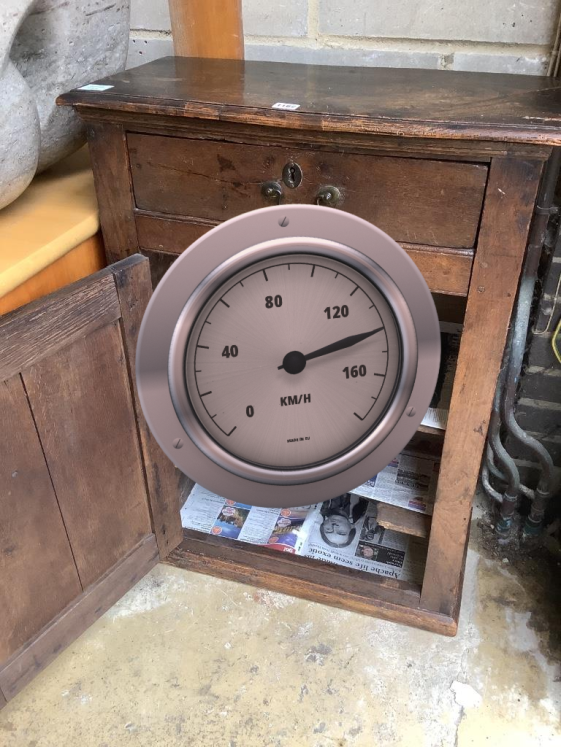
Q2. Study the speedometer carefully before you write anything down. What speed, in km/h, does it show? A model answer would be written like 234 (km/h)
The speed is 140 (km/h)
